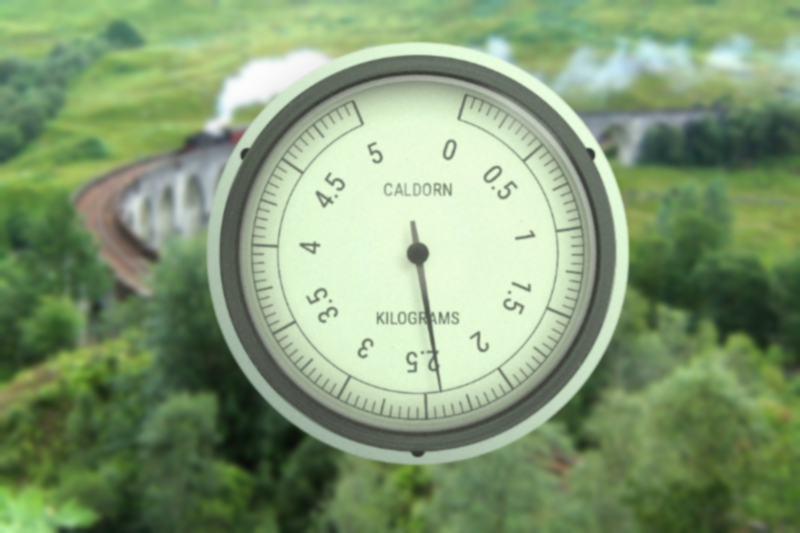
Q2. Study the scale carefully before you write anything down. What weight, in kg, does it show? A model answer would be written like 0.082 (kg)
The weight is 2.4 (kg)
